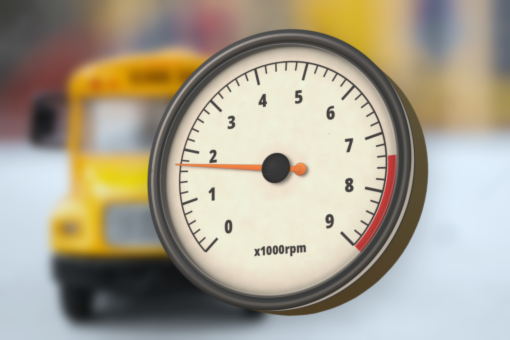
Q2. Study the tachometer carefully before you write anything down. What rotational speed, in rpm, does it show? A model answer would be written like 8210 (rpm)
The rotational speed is 1700 (rpm)
